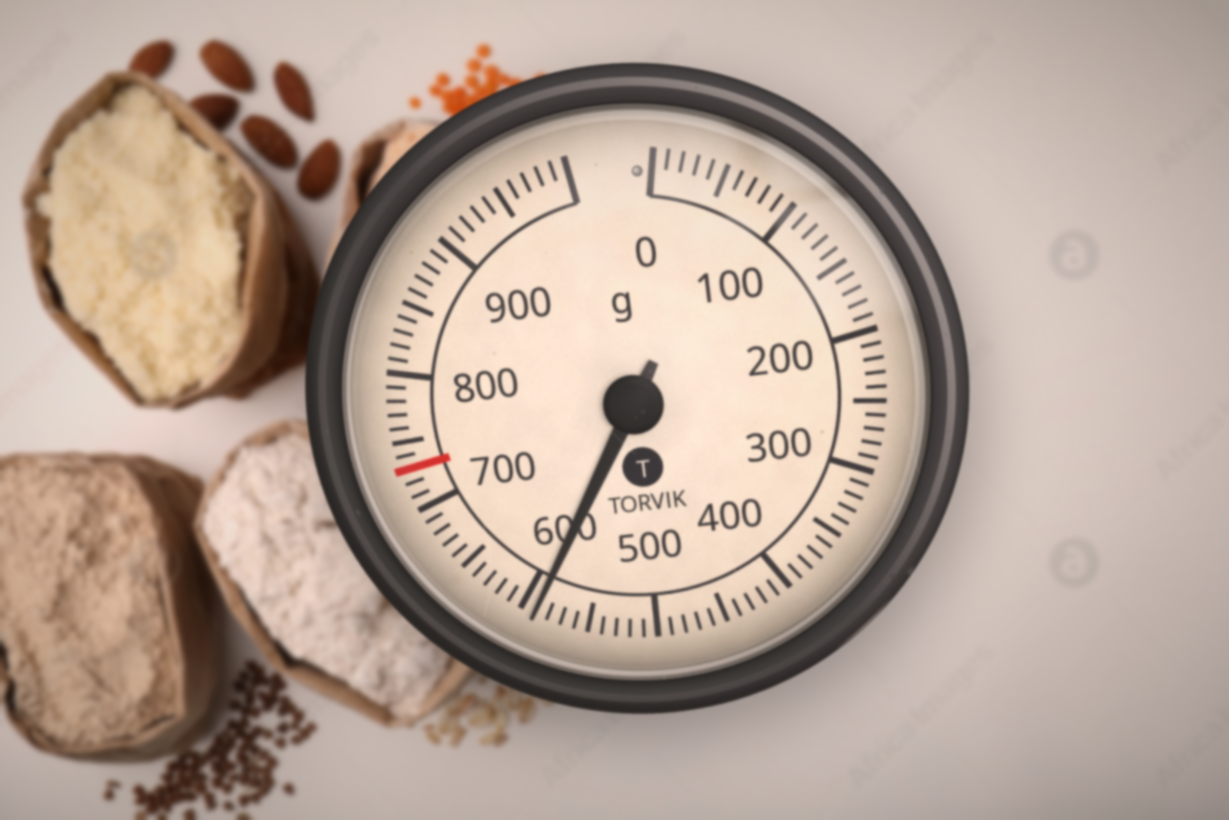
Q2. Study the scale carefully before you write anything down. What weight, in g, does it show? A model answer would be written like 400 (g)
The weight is 590 (g)
